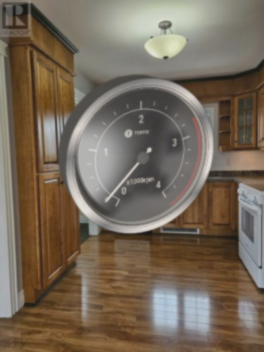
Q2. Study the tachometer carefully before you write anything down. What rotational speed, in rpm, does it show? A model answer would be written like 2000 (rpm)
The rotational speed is 200 (rpm)
